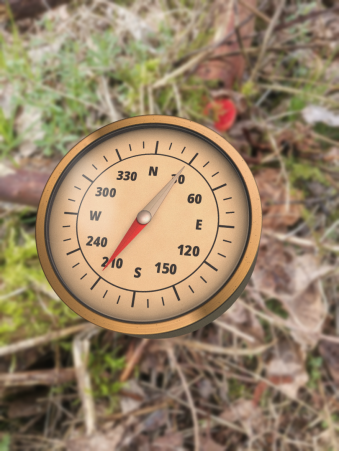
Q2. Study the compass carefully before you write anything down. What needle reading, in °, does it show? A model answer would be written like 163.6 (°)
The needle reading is 210 (°)
